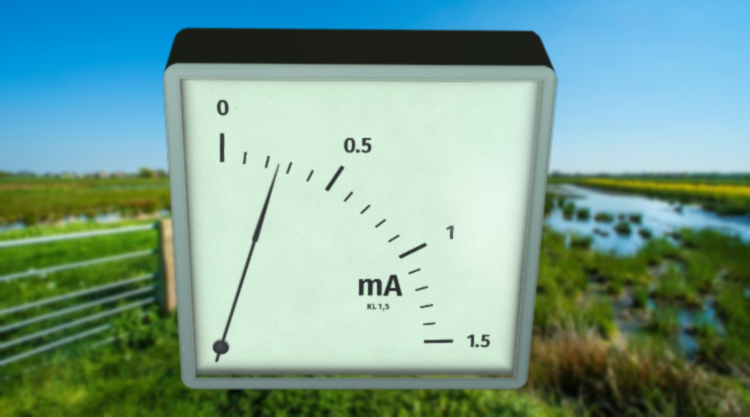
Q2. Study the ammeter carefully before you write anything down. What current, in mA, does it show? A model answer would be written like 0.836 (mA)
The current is 0.25 (mA)
